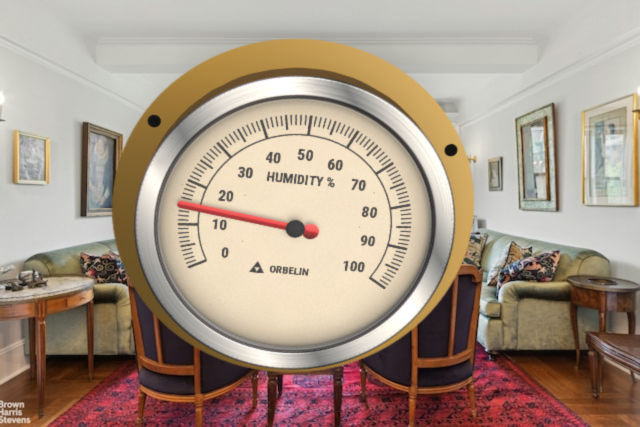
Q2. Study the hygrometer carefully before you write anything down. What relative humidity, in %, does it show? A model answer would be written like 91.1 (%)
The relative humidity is 15 (%)
